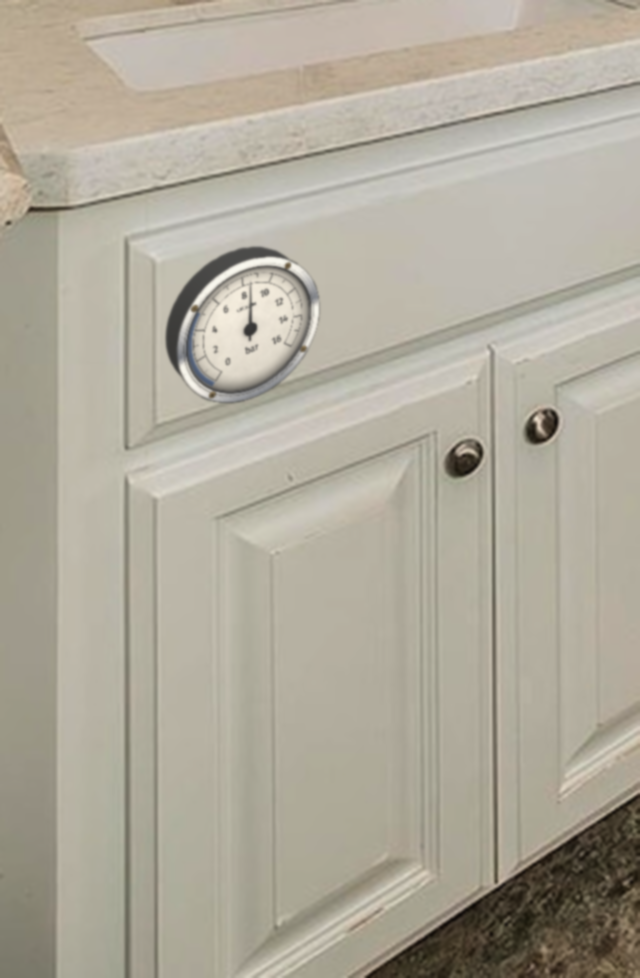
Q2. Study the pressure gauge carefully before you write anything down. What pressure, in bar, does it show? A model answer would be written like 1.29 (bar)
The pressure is 8.5 (bar)
